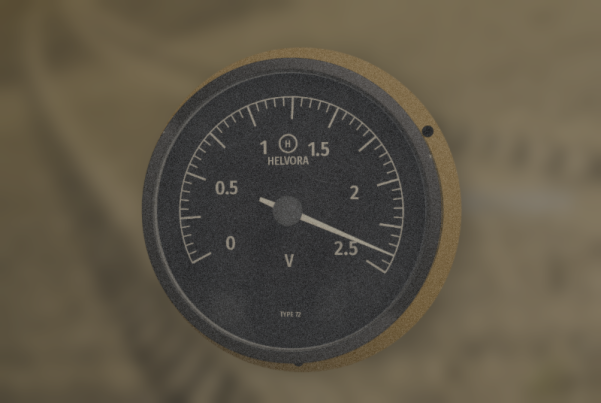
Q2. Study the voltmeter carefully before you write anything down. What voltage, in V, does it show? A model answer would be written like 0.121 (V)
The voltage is 2.4 (V)
